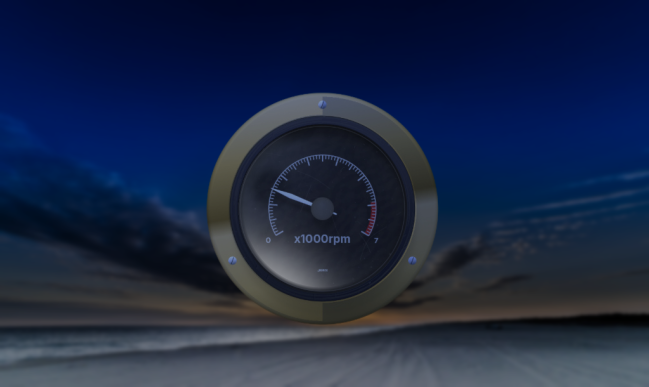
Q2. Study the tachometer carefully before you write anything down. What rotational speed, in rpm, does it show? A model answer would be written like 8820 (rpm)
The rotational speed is 1500 (rpm)
